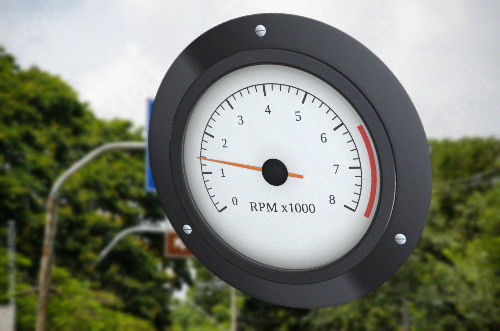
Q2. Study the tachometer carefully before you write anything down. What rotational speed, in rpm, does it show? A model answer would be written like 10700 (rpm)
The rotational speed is 1400 (rpm)
